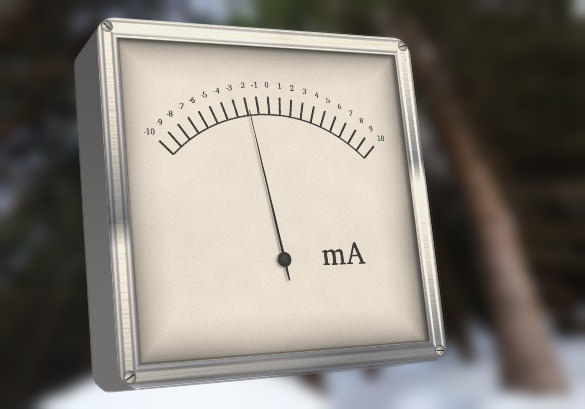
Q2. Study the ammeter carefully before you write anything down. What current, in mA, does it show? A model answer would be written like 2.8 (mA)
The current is -2 (mA)
